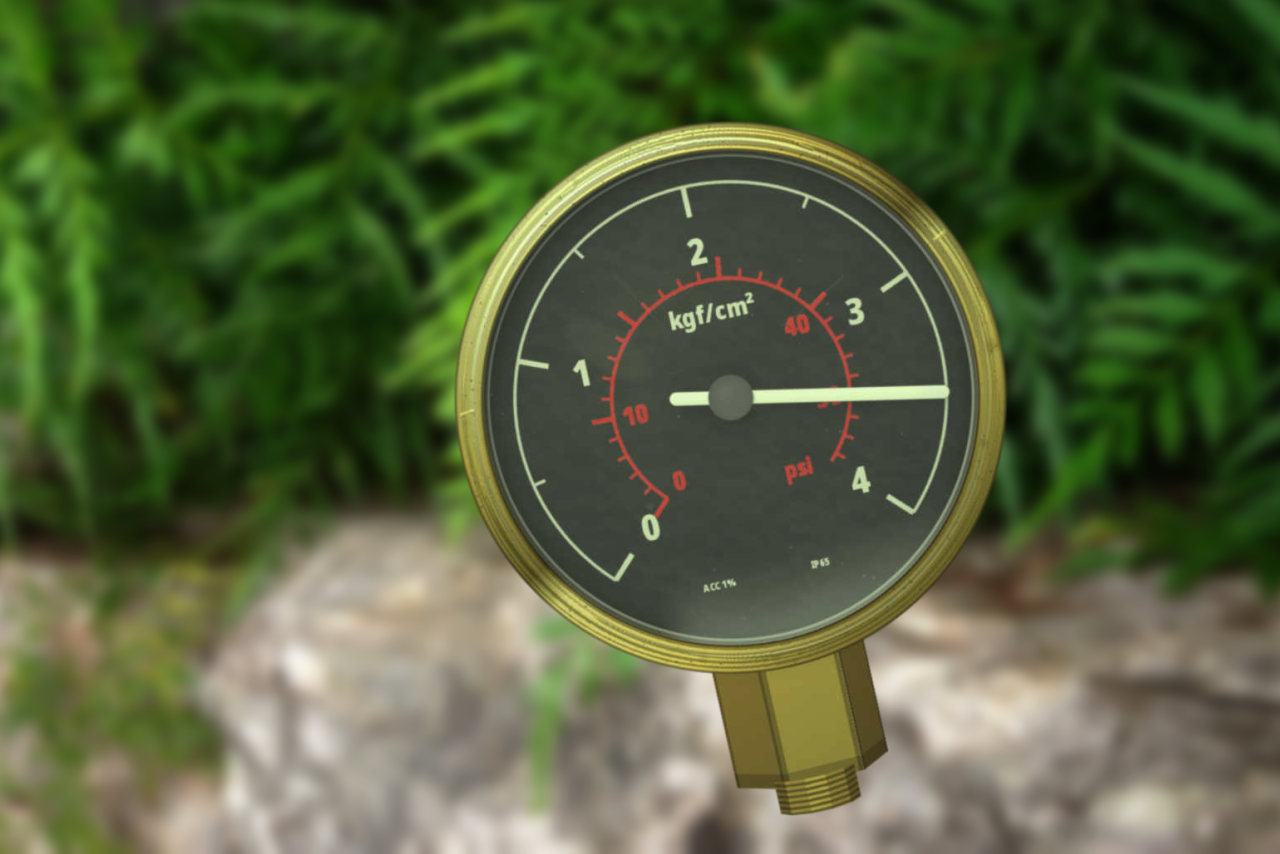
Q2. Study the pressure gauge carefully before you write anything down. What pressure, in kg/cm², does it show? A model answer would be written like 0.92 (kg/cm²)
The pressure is 3.5 (kg/cm²)
